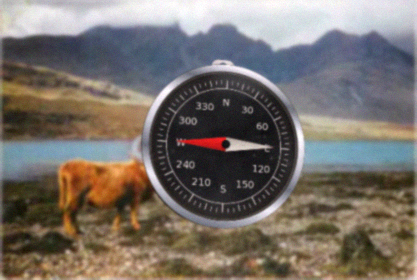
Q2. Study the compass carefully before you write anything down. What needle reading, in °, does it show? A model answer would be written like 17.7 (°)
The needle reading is 270 (°)
